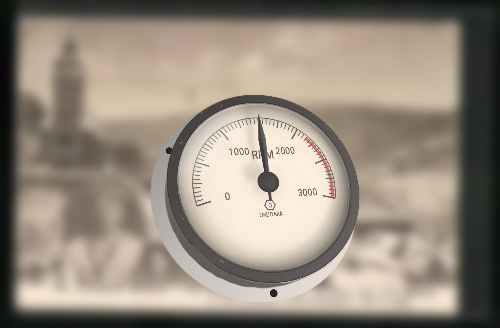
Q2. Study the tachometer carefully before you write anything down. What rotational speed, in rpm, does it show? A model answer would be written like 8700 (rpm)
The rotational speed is 1500 (rpm)
